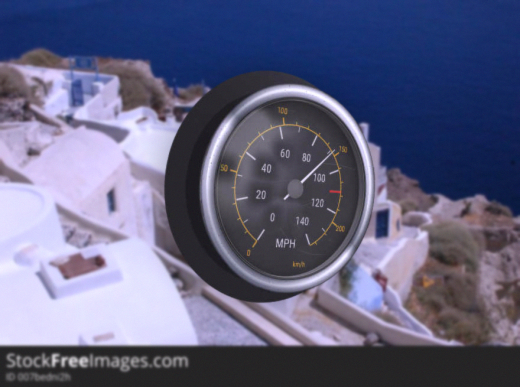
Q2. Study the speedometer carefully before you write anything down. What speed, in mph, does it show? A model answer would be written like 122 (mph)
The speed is 90 (mph)
